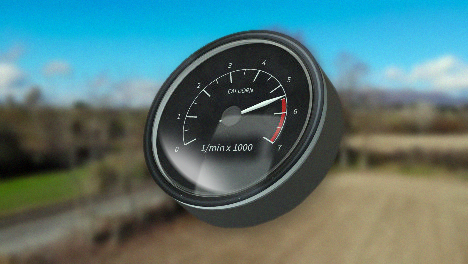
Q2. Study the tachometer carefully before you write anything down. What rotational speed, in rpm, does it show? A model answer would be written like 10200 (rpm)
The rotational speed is 5500 (rpm)
